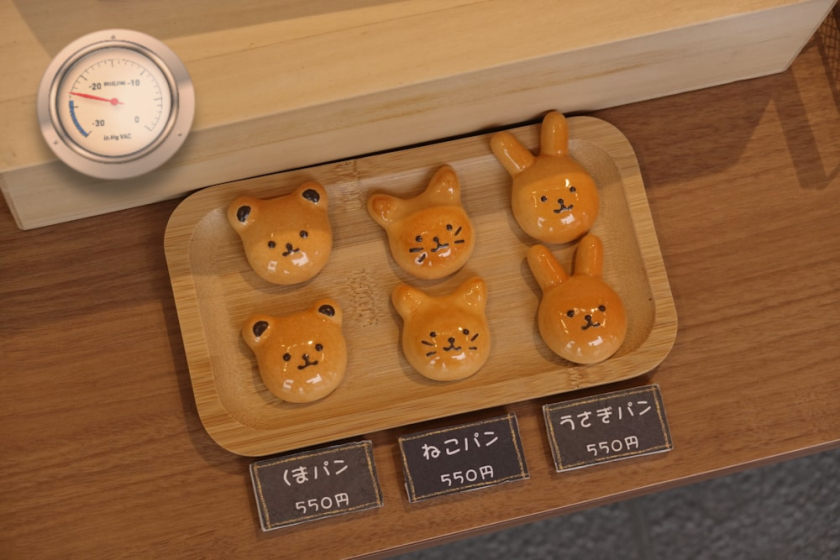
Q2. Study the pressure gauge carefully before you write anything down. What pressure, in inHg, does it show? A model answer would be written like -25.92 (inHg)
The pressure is -23 (inHg)
